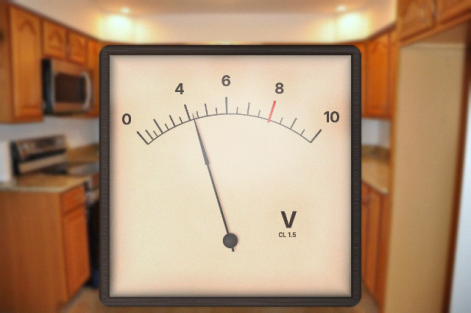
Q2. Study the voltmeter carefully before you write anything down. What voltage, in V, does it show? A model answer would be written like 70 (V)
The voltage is 4.25 (V)
